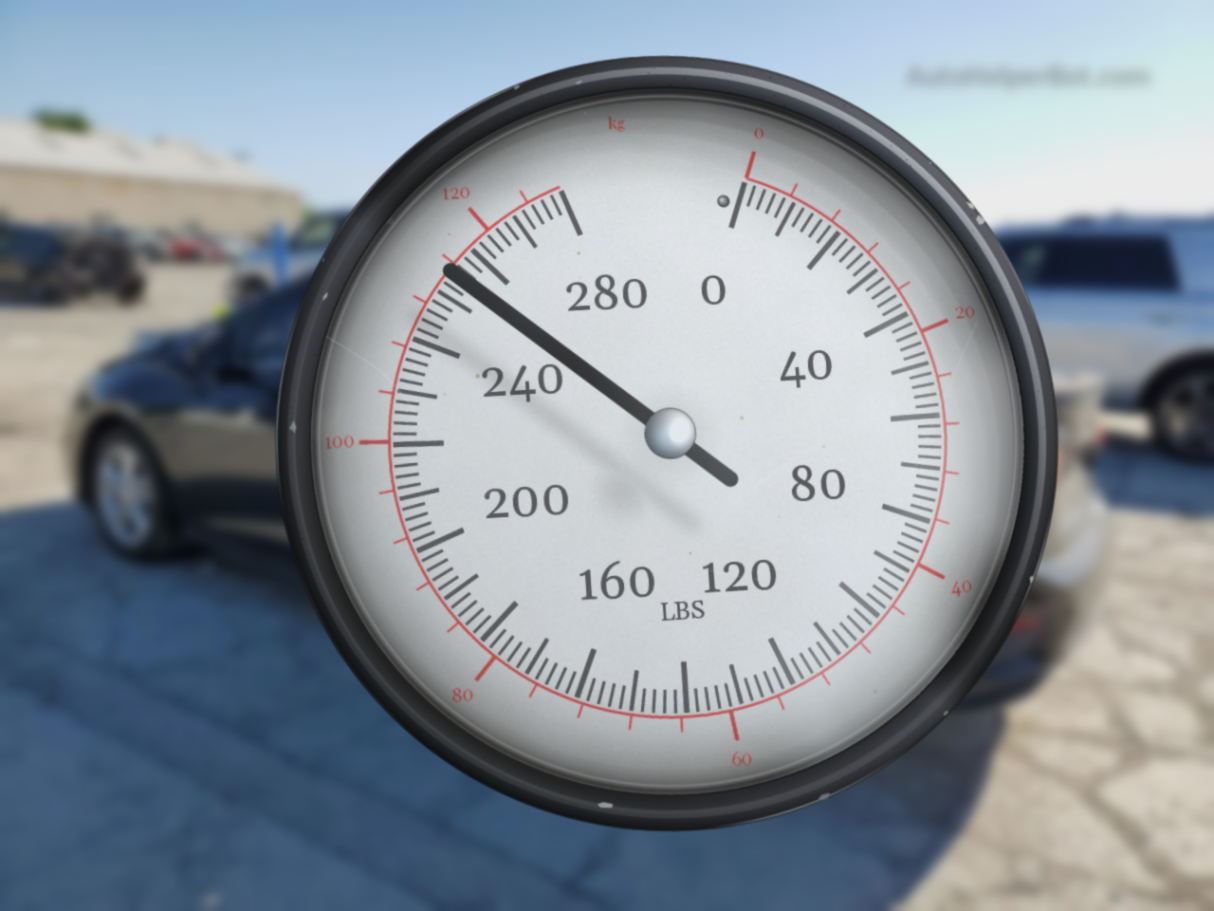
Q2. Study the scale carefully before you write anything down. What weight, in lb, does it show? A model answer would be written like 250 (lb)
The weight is 254 (lb)
